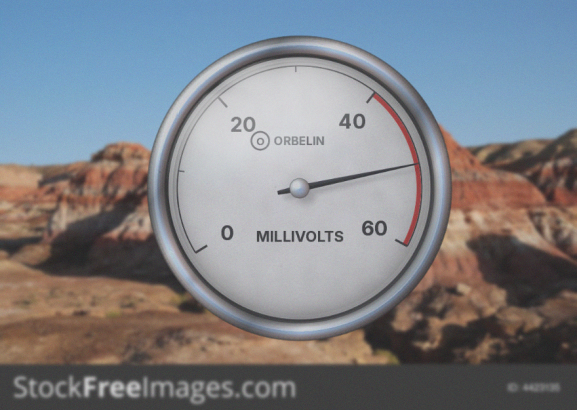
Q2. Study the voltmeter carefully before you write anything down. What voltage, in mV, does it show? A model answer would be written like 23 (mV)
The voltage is 50 (mV)
